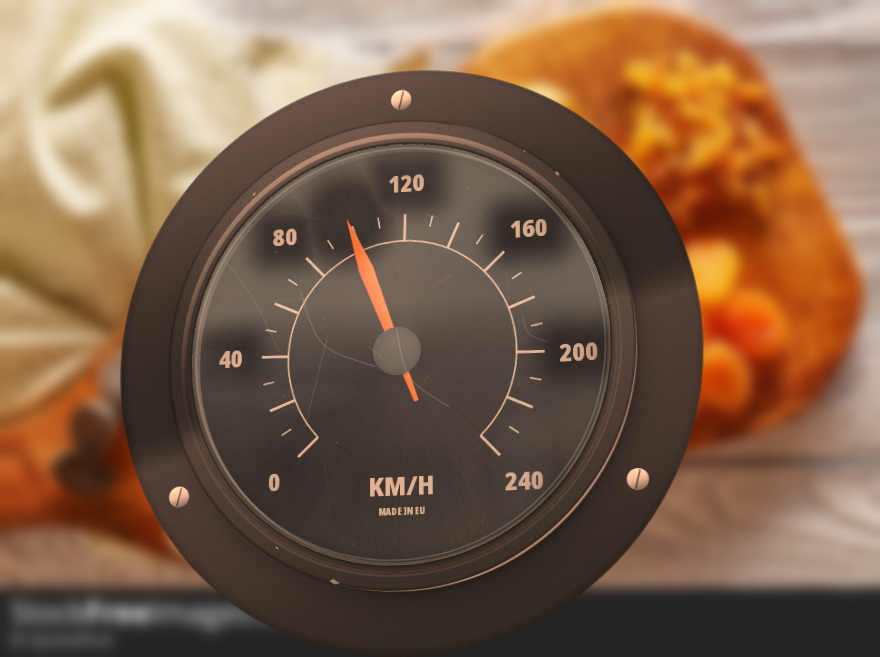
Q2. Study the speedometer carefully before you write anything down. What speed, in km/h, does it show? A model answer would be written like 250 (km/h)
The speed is 100 (km/h)
